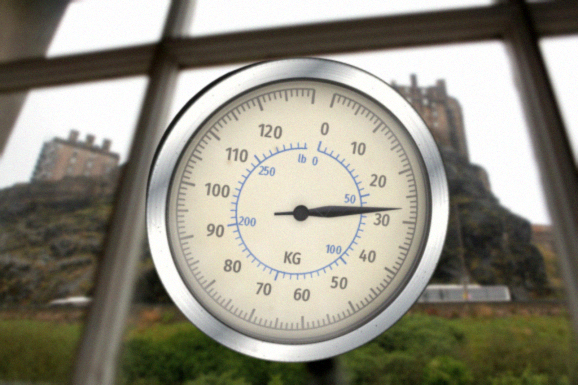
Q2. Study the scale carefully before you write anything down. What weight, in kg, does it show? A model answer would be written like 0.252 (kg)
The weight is 27 (kg)
